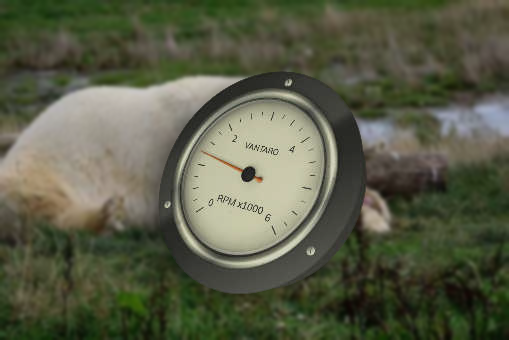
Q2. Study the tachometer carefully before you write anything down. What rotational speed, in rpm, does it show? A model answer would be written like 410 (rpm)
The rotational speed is 1250 (rpm)
